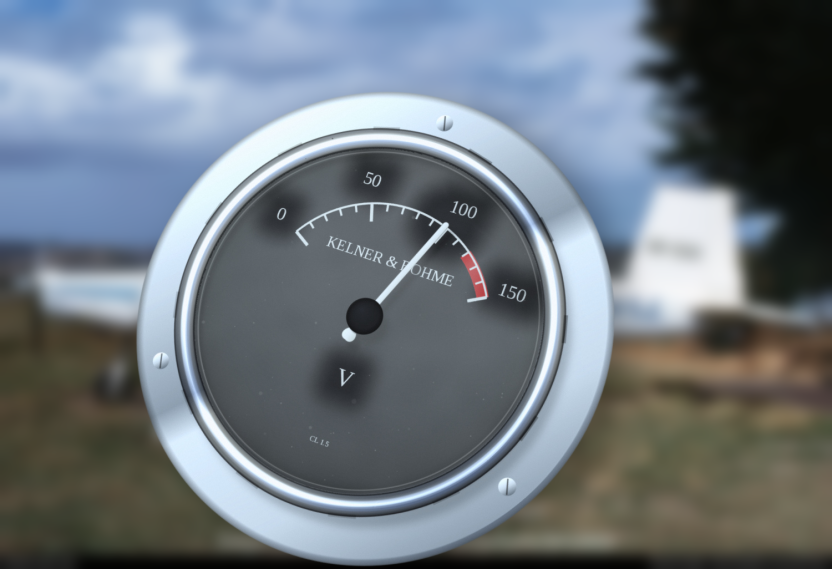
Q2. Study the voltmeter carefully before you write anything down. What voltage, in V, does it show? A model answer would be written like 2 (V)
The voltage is 100 (V)
